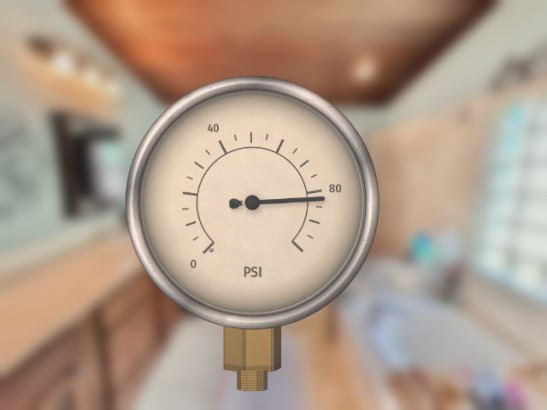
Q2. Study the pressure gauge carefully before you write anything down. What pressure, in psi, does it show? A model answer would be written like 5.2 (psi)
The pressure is 82.5 (psi)
